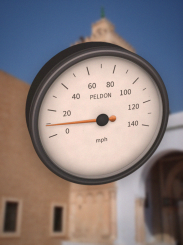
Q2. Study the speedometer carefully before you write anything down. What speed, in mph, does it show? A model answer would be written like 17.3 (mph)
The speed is 10 (mph)
